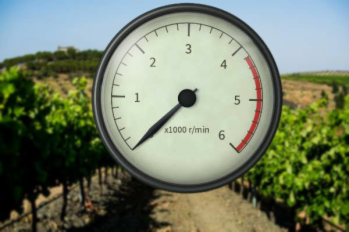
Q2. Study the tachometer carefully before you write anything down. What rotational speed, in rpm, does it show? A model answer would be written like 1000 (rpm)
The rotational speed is 0 (rpm)
